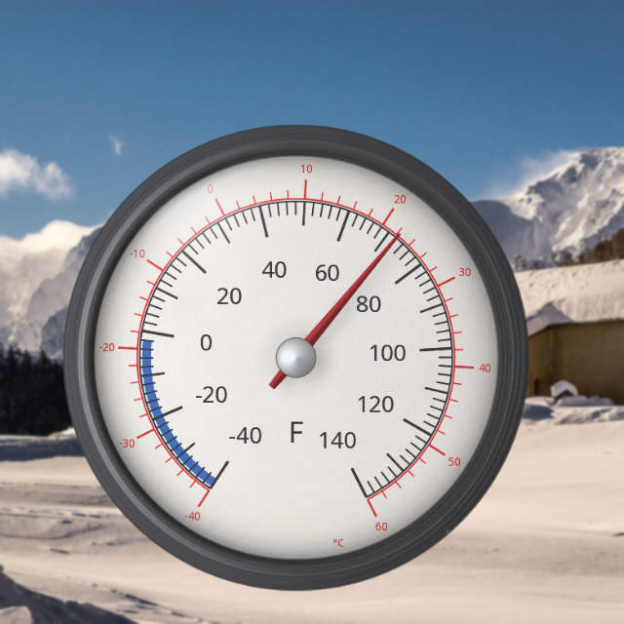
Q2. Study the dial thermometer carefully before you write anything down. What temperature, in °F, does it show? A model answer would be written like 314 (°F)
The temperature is 72 (°F)
